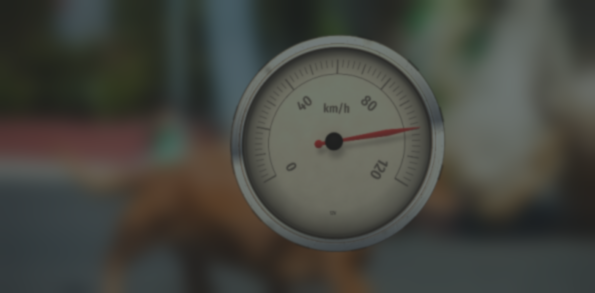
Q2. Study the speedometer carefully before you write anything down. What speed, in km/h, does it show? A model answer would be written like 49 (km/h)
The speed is 100 (km/h)
